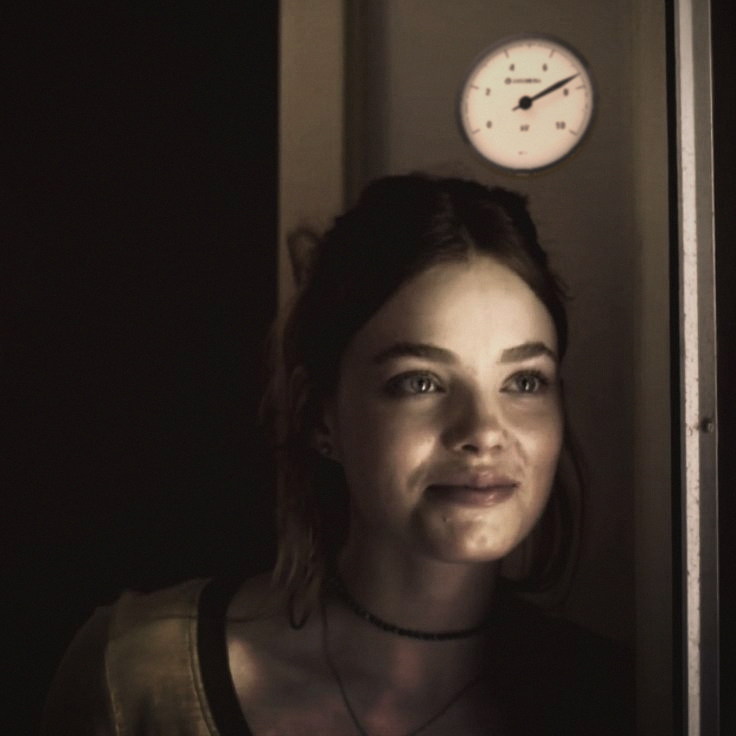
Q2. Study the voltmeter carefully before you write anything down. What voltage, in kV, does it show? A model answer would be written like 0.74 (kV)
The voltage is 7.5 (kV)
